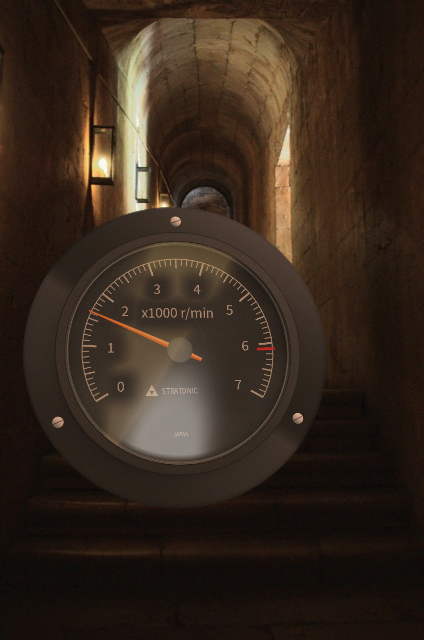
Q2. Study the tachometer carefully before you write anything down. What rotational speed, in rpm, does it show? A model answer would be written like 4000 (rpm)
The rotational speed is 1600 (rpm)
